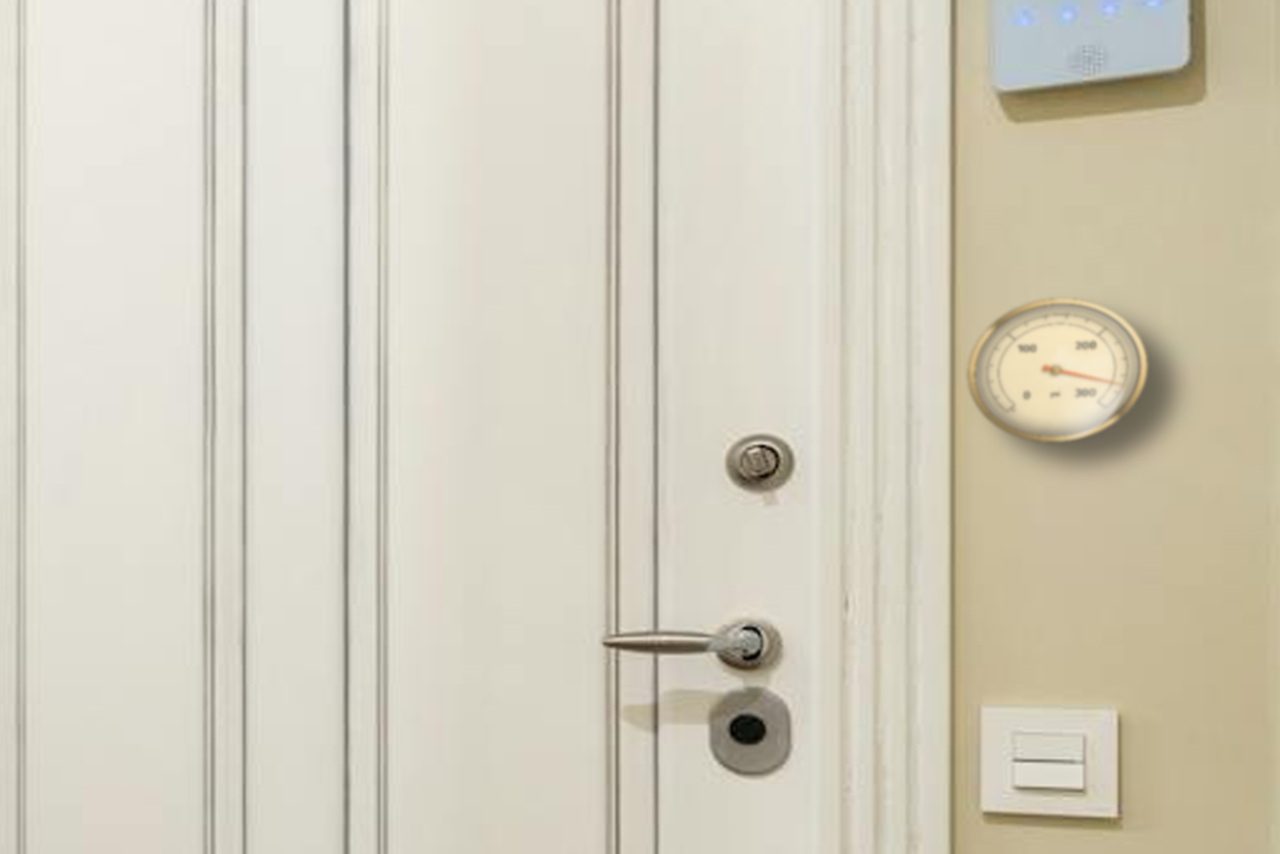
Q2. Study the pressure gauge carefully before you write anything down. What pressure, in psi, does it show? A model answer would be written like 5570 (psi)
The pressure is 270 (psi)
